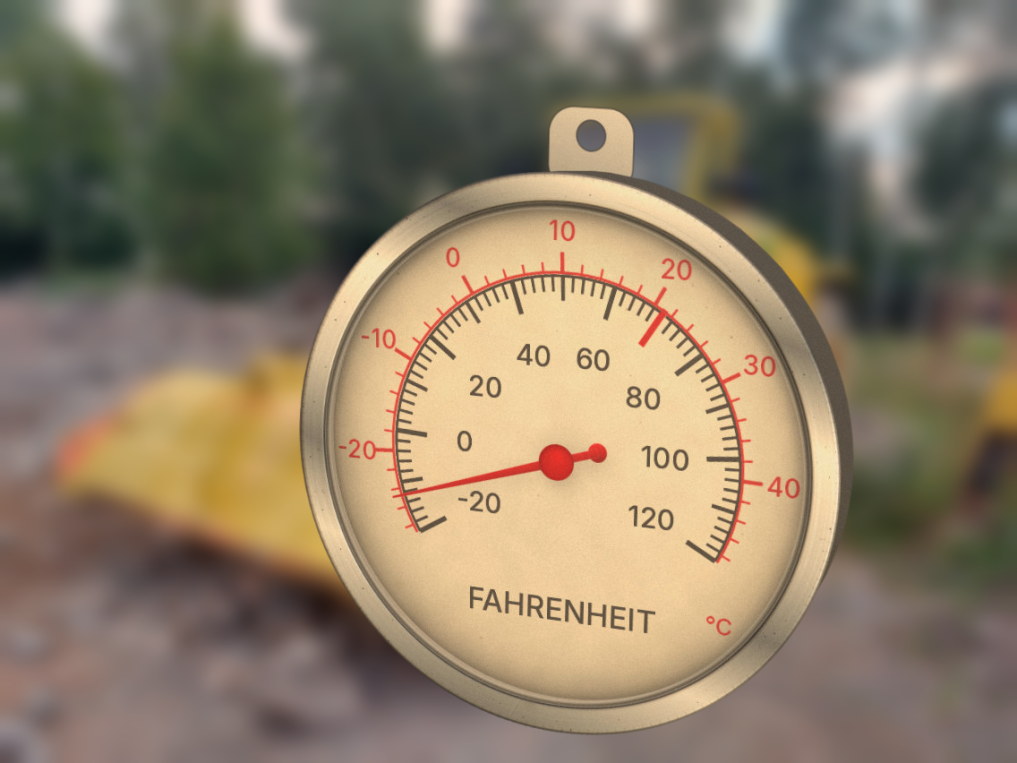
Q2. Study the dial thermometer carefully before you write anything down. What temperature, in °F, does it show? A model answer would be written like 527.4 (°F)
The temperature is -12 (°F)
